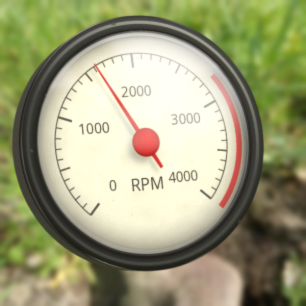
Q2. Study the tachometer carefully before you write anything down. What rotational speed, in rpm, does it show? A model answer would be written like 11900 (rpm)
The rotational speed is 1600 (rpm)
